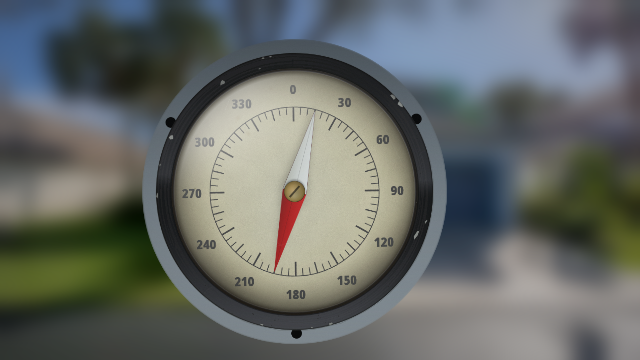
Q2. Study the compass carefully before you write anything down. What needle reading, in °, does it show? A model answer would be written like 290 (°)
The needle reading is 195 (°)
